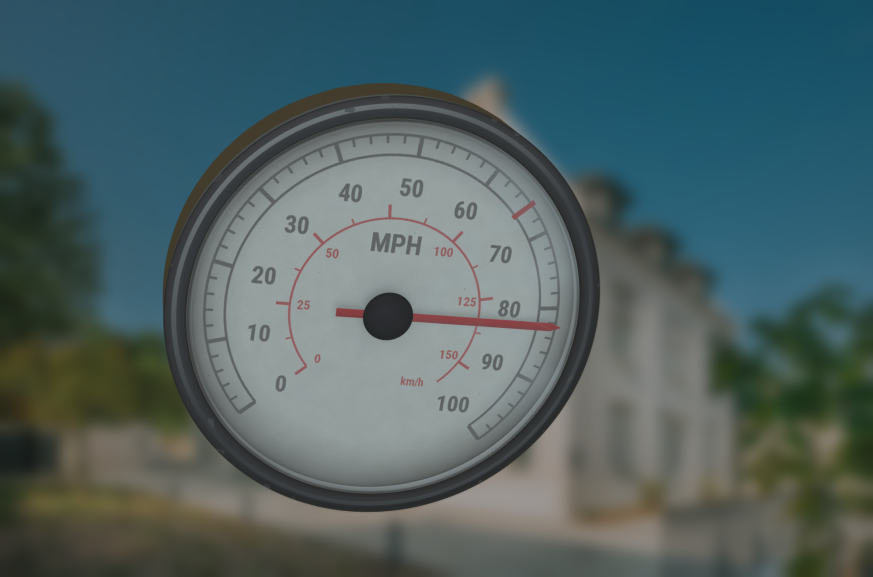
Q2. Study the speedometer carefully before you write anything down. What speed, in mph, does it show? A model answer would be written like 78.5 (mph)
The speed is 82 (mph)
